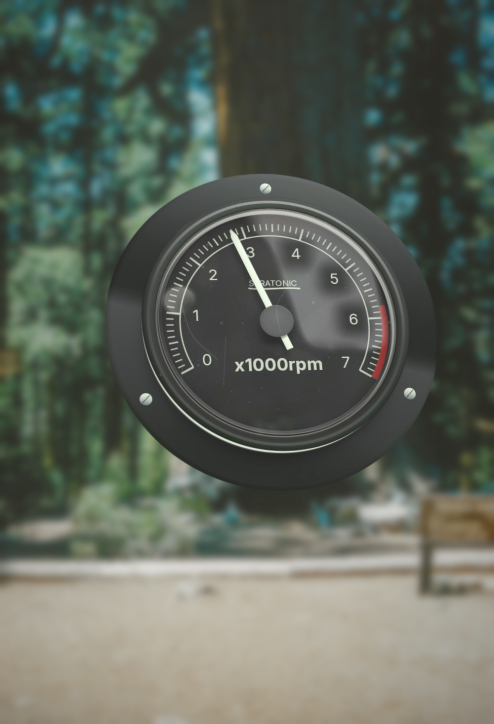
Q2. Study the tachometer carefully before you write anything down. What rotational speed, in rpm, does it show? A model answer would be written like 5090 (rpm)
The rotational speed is 2800 (rpm)
